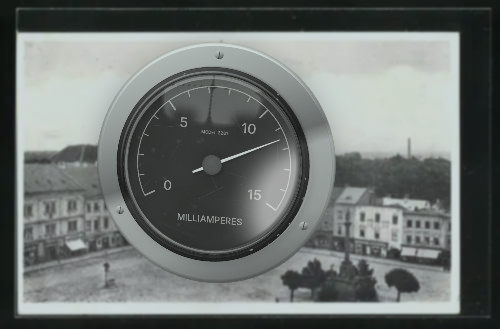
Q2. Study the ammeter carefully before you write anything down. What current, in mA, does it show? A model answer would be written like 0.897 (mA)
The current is 11.5 (mA)
